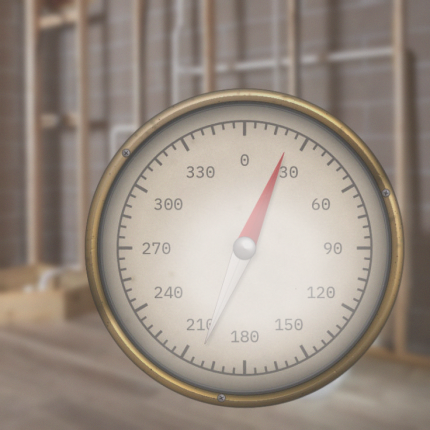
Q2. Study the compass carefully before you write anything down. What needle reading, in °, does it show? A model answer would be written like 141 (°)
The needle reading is 22.5 (°)
